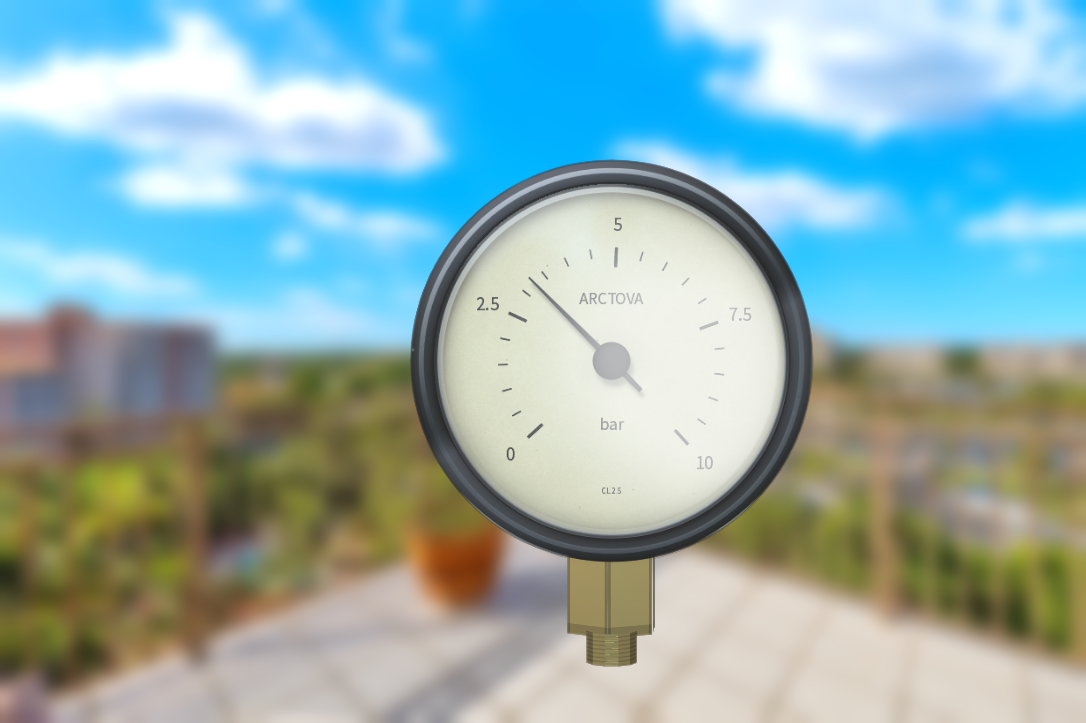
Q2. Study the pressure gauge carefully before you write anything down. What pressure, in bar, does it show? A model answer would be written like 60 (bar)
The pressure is 3.25 (bar)
